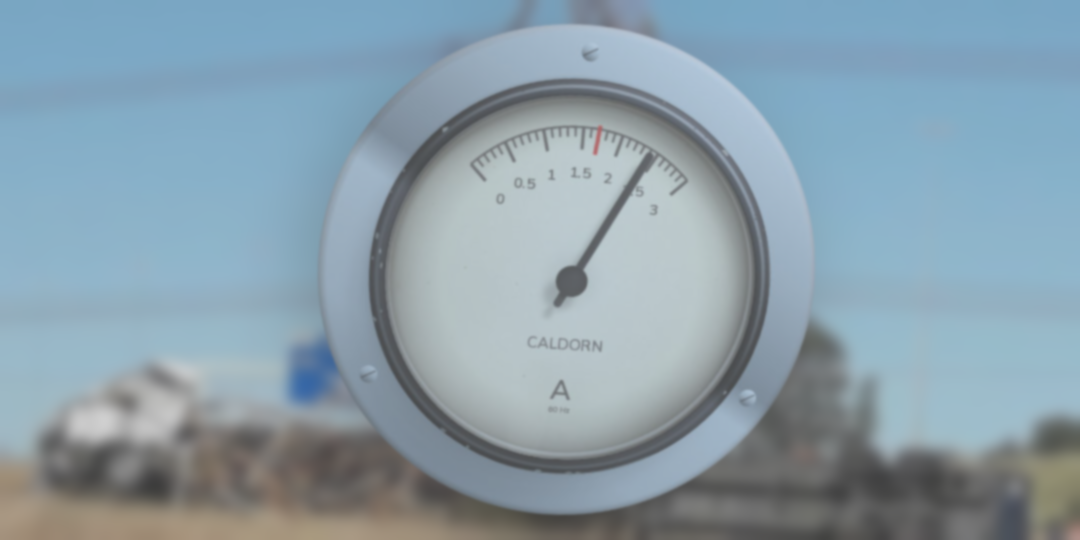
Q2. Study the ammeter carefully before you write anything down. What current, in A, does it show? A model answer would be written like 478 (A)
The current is 2.4 (A)
